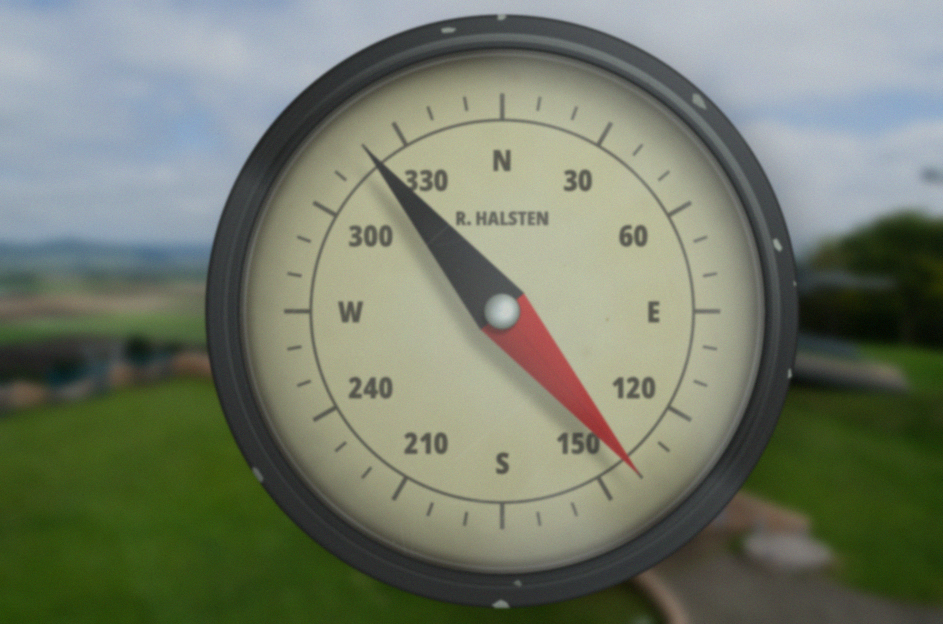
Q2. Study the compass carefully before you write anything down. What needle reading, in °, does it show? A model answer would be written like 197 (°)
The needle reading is 140 (°)
